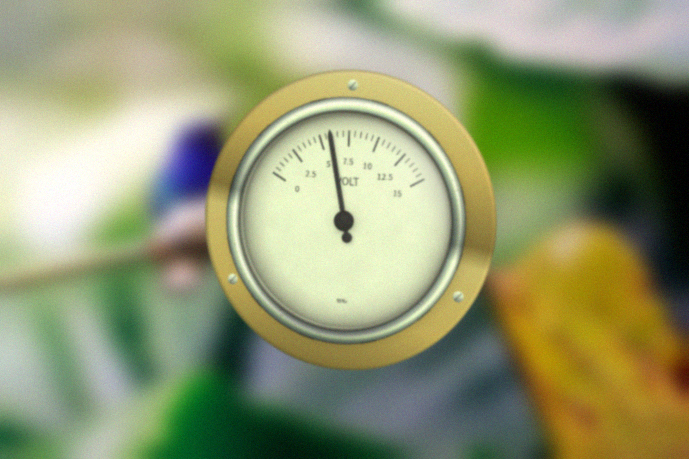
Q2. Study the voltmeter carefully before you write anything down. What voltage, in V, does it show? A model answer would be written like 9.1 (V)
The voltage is 6 (V)
